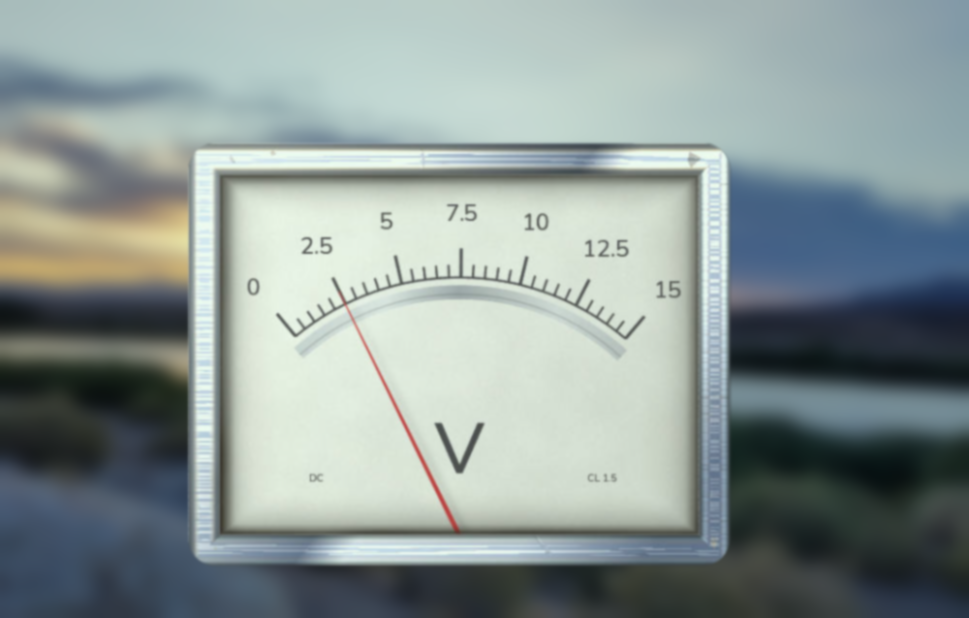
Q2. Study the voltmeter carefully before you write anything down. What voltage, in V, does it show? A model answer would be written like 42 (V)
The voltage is 2.5 (V)
